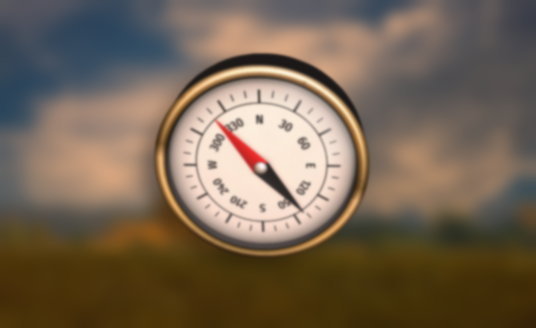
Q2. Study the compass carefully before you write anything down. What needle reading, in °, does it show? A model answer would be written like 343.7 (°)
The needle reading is 320 (°)
